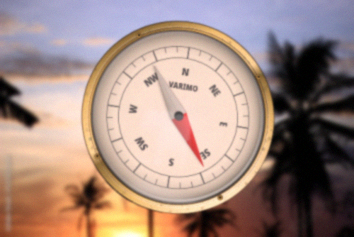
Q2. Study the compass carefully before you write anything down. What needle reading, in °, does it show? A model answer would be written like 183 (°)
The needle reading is 145 (°)
